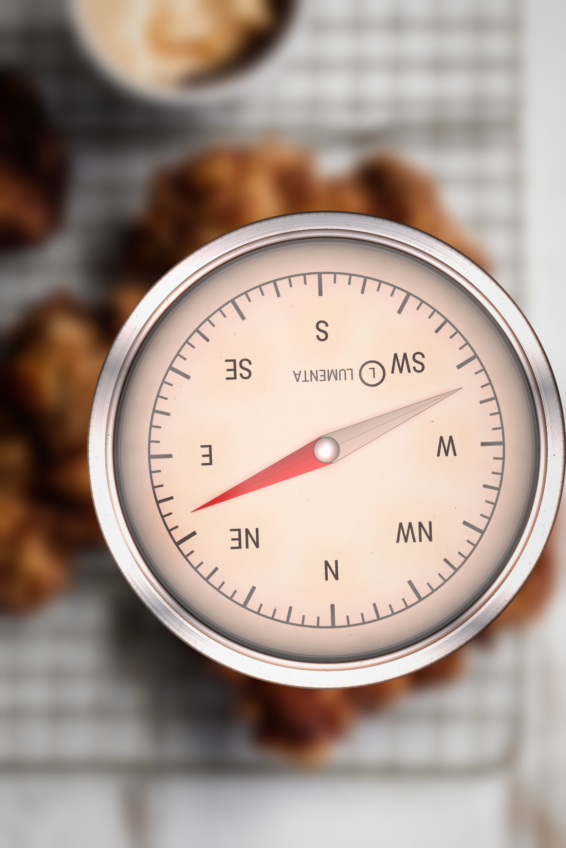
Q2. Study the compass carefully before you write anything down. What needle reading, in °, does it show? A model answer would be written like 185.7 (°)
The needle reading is 67.5 (°)
